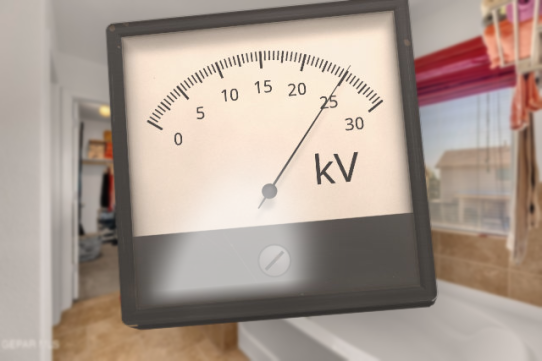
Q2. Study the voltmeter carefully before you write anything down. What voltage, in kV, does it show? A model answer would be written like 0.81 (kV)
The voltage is 25 (kV)
